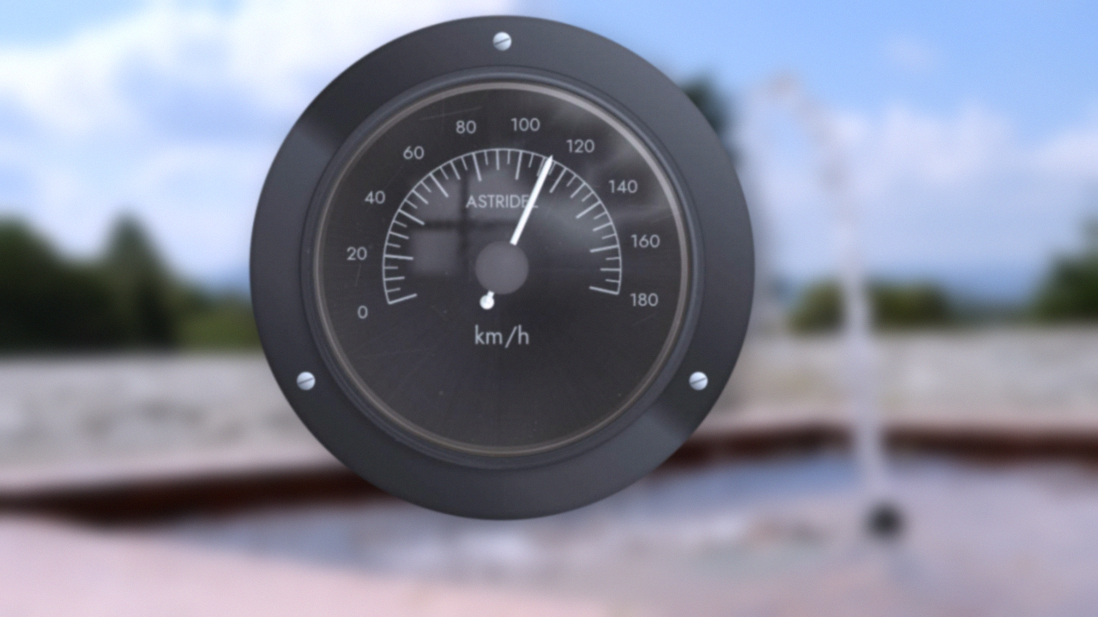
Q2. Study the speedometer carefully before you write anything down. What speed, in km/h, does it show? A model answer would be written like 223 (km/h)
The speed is 112.5 (km/h)
